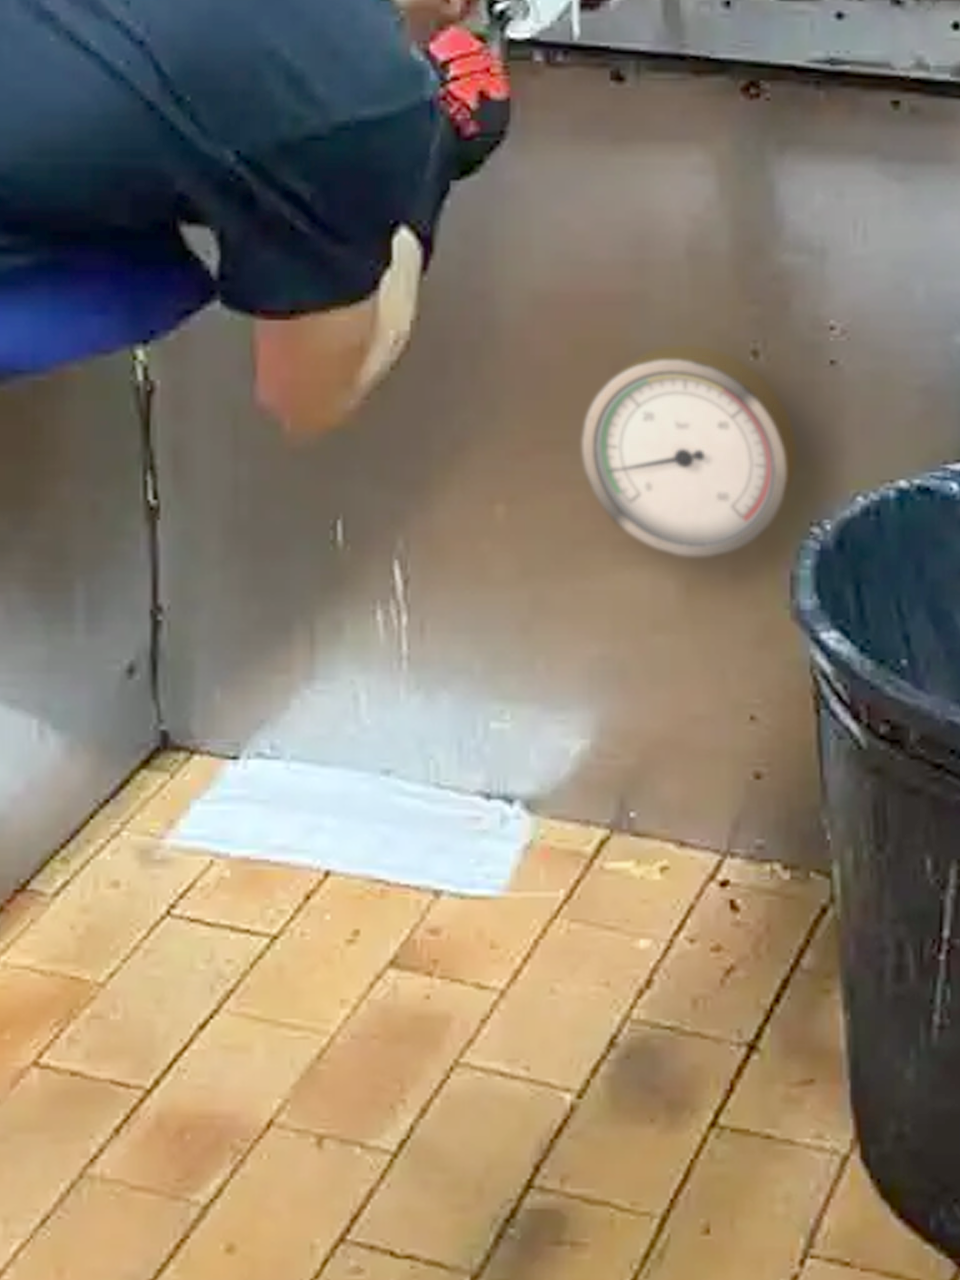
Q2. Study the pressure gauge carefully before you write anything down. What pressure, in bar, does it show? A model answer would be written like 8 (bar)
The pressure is 6 (bar)
